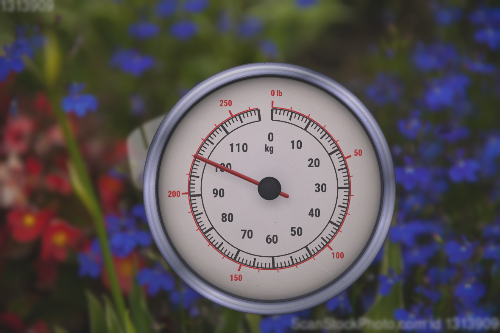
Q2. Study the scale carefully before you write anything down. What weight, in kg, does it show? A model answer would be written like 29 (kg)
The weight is 100 (kg)
